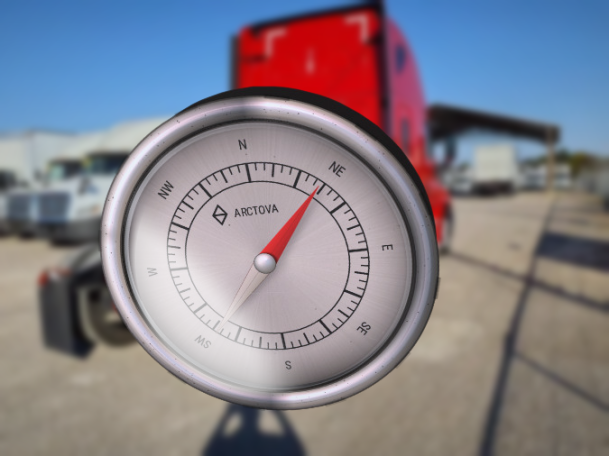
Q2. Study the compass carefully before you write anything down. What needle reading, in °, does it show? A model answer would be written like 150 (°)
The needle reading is 42.5 (°)
